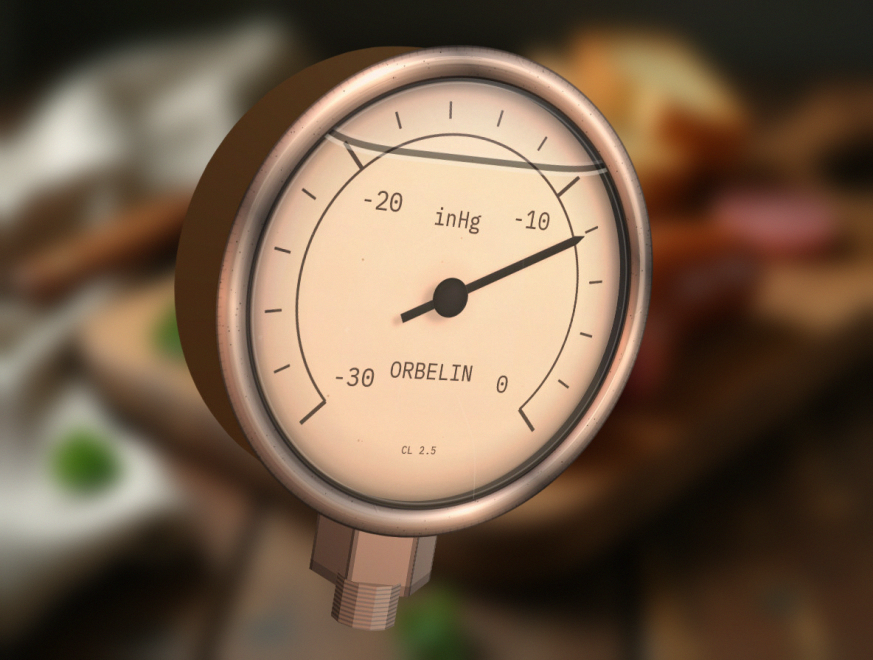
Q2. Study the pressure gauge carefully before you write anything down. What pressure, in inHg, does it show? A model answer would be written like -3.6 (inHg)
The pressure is -8 (inHg)
